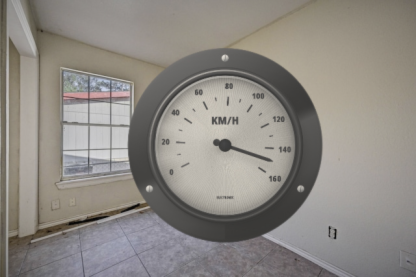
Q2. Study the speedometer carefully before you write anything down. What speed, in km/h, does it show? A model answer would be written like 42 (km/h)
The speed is 150 (km/h)
